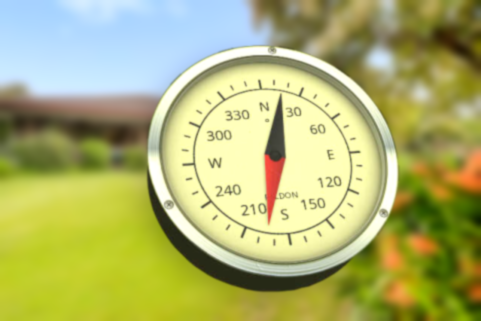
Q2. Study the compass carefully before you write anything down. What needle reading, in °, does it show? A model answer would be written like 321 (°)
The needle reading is 195 (°)
